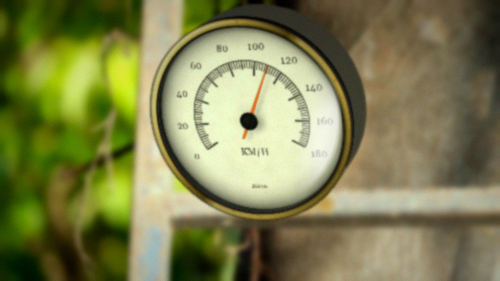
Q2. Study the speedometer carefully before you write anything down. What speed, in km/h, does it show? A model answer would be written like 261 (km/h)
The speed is 110 (km/h)
